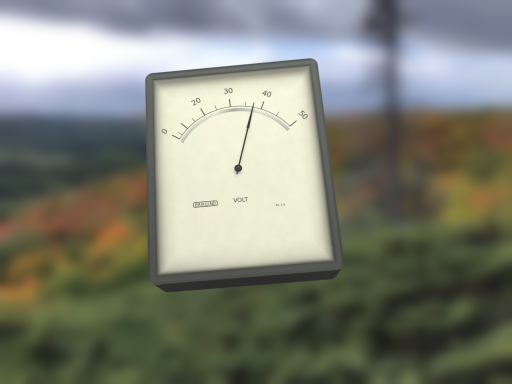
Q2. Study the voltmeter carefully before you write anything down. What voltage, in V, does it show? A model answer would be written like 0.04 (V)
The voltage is 37.5 (V)
